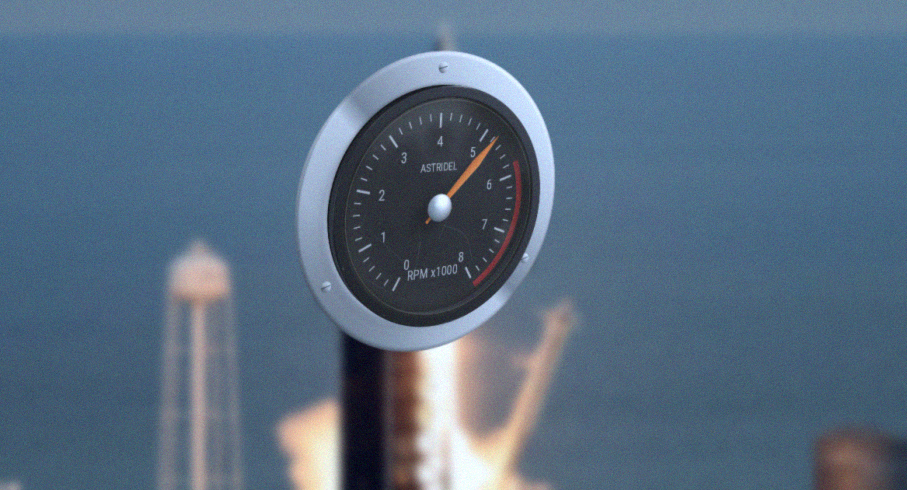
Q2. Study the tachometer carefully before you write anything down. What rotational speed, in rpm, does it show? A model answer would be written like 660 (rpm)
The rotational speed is 5200 (rpm)
